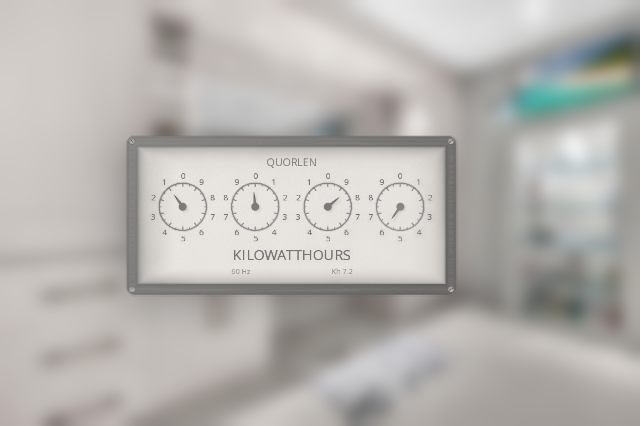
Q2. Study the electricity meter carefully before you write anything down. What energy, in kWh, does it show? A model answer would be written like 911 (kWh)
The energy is 986 (kWh)
